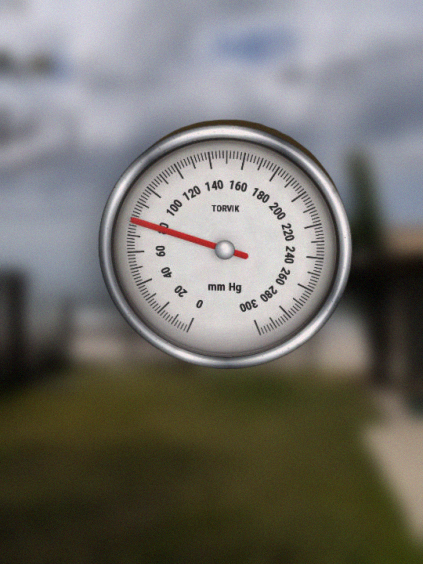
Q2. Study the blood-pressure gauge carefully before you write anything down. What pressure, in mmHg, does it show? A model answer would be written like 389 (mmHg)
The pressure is 80 (mmHg)
